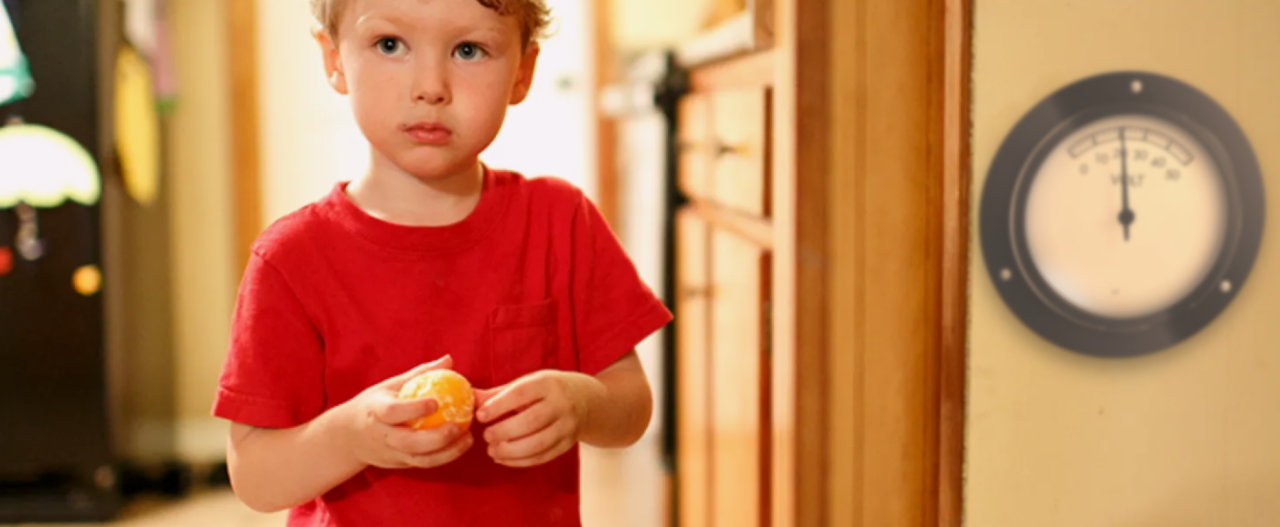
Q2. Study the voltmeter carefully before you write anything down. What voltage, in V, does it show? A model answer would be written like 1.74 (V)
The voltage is 20 (V)
